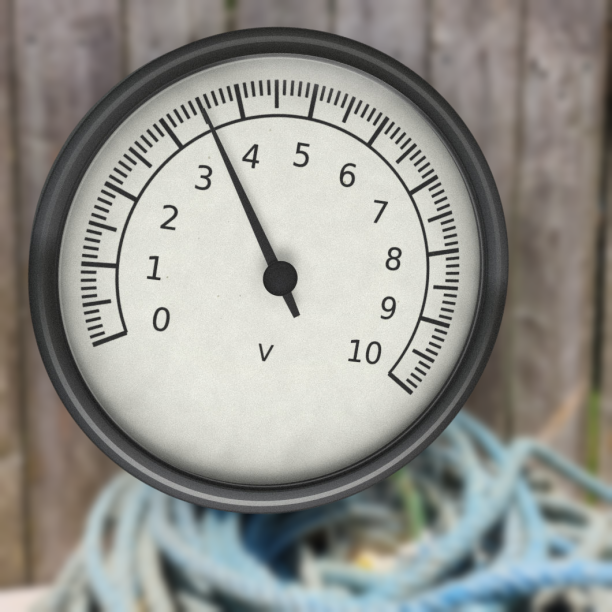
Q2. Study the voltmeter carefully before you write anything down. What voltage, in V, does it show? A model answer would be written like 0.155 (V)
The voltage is 3.5 (V)
